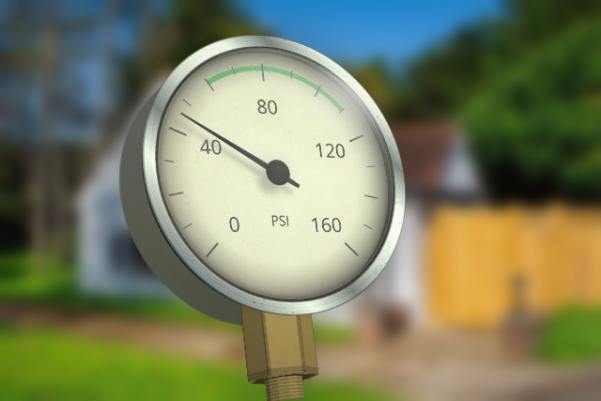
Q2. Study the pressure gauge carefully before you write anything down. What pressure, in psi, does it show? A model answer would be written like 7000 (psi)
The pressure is 45 (psi)
